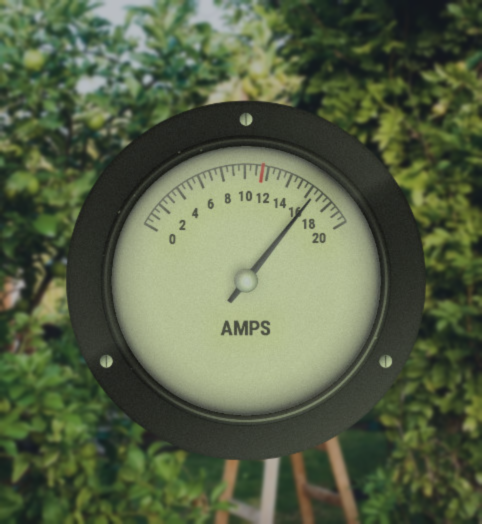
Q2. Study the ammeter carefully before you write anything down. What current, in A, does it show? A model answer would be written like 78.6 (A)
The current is 16.5 (A)
